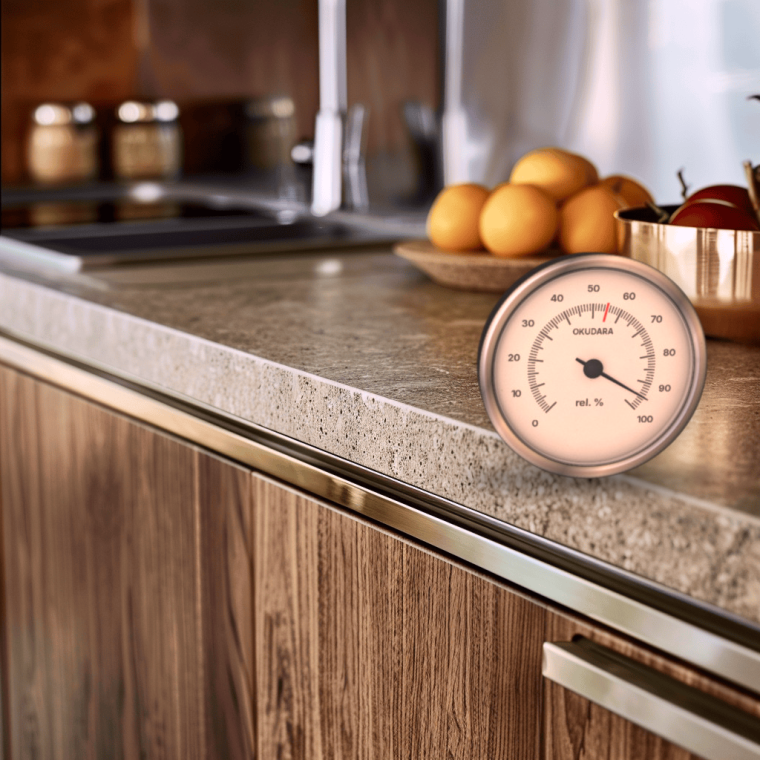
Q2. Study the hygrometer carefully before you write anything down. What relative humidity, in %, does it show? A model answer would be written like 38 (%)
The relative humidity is 95 (%)
